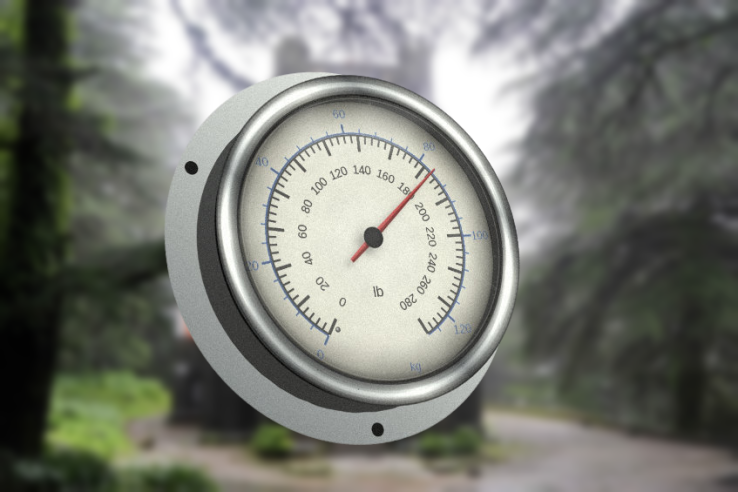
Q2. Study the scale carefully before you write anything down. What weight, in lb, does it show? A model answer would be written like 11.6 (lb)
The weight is 184 (lb)
